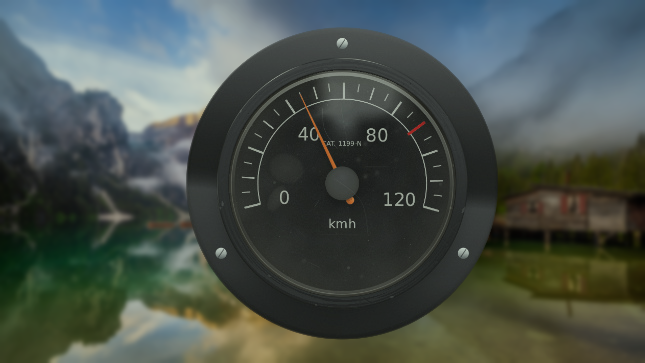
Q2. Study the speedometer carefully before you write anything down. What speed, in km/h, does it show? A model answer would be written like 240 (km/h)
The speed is 45 (km/h)
